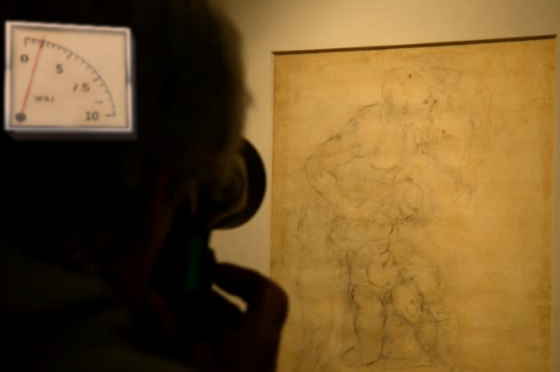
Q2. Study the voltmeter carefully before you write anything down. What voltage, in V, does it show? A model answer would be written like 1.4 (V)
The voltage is 2.5 (V)
